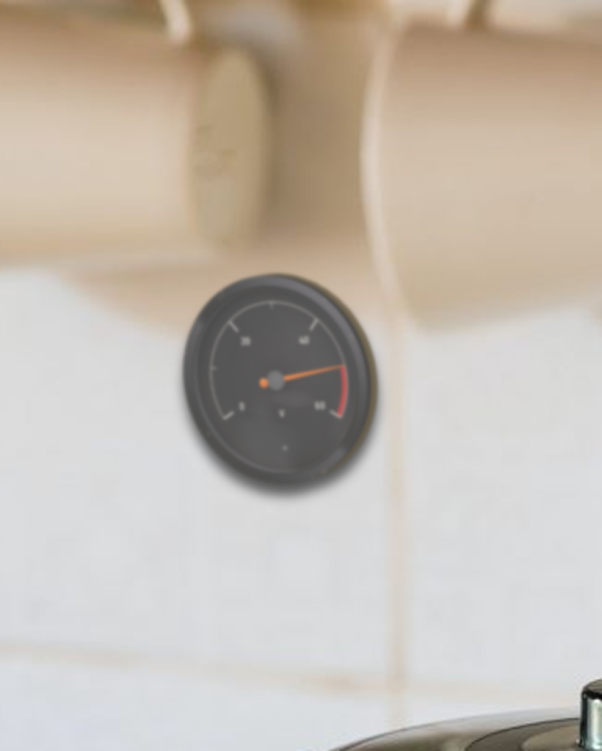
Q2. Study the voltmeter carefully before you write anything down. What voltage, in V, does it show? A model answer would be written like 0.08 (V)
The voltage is 50 (V)
